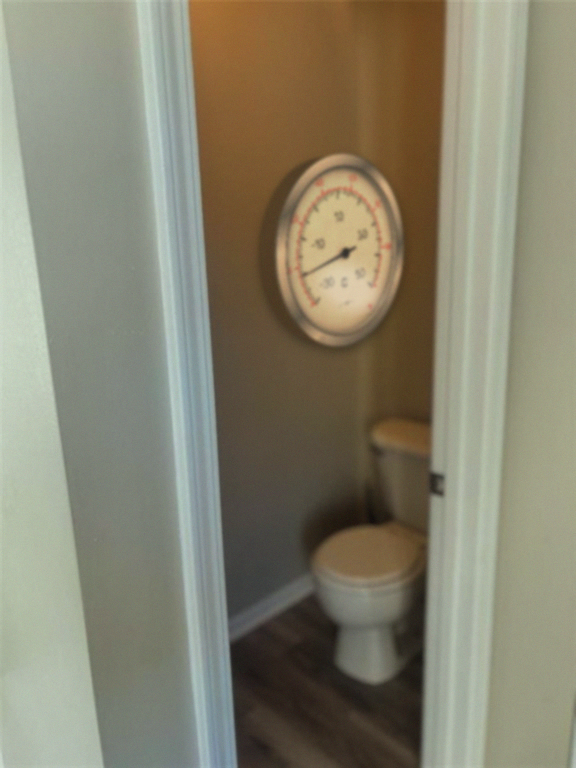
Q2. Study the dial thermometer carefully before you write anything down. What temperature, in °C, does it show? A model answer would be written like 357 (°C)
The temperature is -20 (°C)
